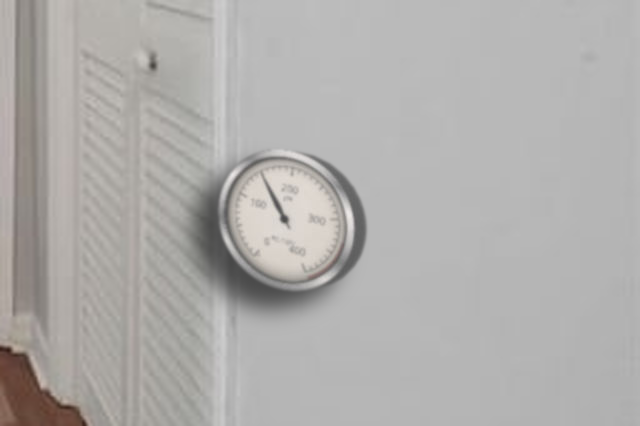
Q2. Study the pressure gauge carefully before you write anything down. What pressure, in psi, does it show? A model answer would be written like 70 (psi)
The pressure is 150 (psi)
